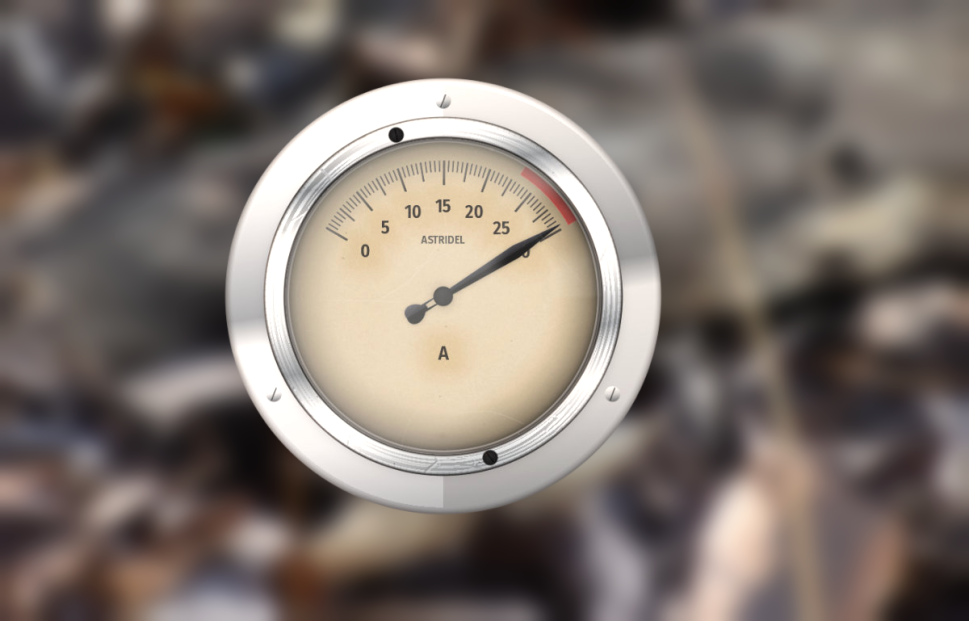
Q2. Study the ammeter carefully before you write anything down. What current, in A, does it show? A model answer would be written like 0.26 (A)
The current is 29.5 (A)
